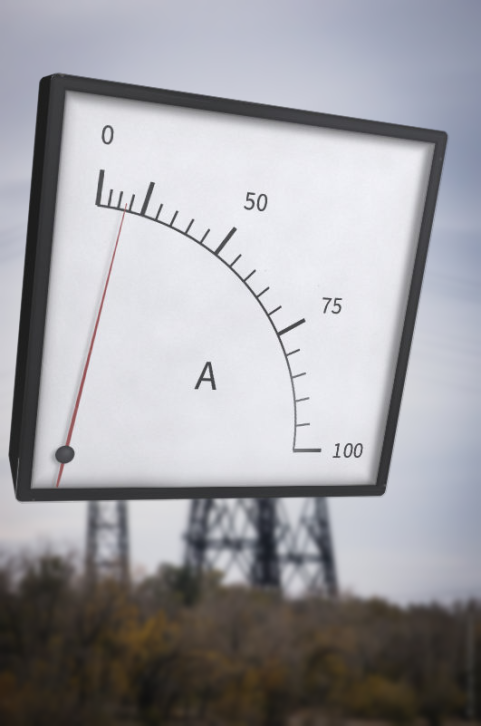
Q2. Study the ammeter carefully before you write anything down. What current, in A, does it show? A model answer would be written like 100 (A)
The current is 17.5 (A)
